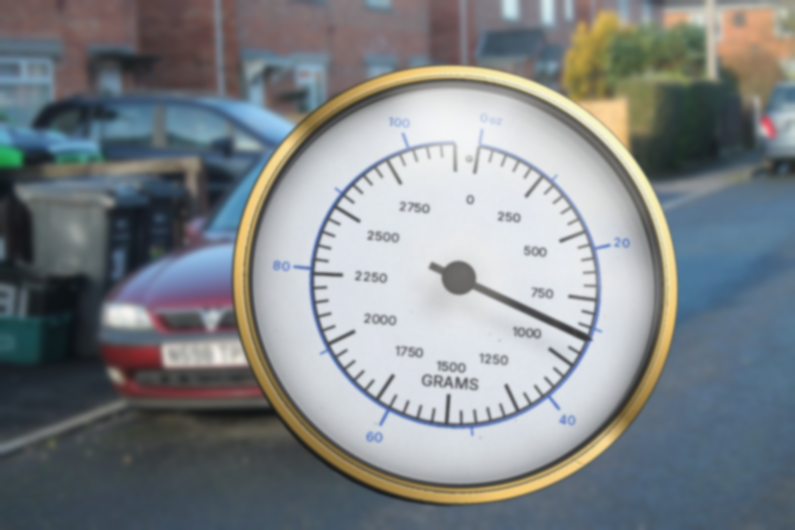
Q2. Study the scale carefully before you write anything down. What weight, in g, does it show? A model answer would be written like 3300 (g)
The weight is 900 (g)
